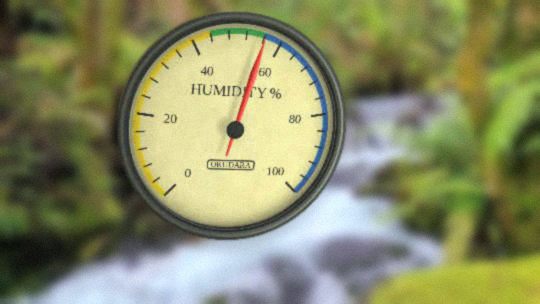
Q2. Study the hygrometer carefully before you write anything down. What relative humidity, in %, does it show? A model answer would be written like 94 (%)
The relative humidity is 56 (%)
